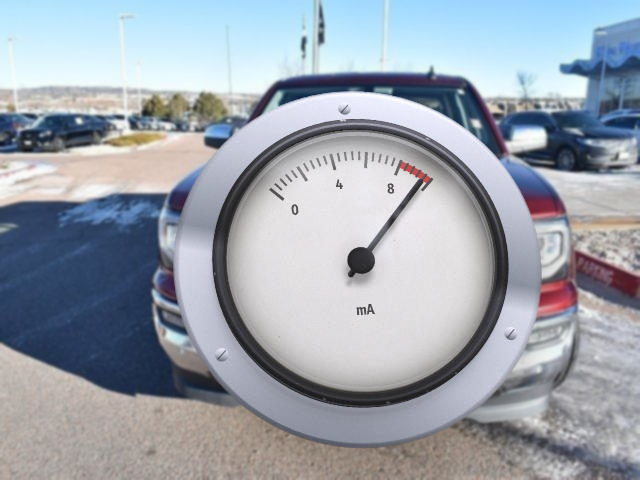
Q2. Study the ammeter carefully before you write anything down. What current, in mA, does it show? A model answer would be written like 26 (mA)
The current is 9.6 (mA)
